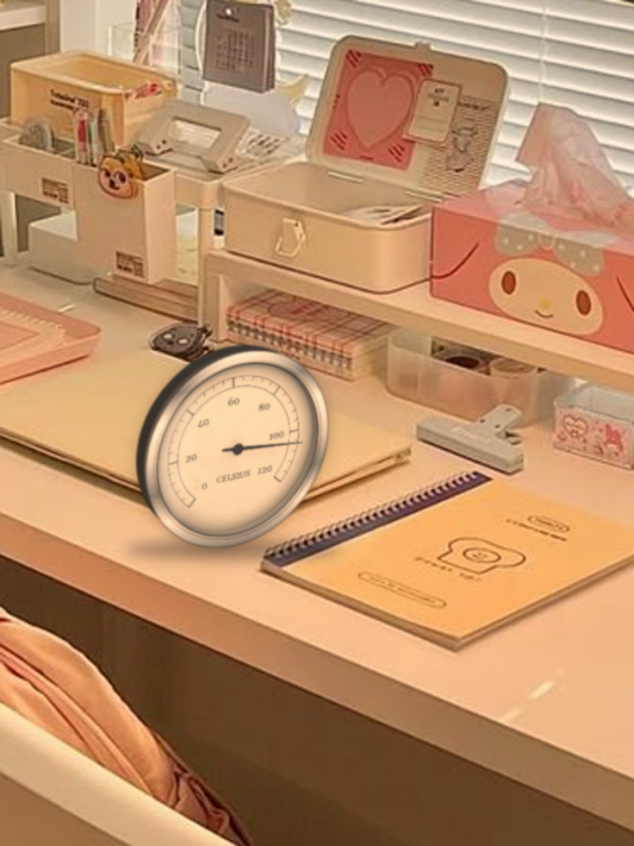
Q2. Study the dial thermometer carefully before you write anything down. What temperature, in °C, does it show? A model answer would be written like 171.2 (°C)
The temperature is 104 (°C)
